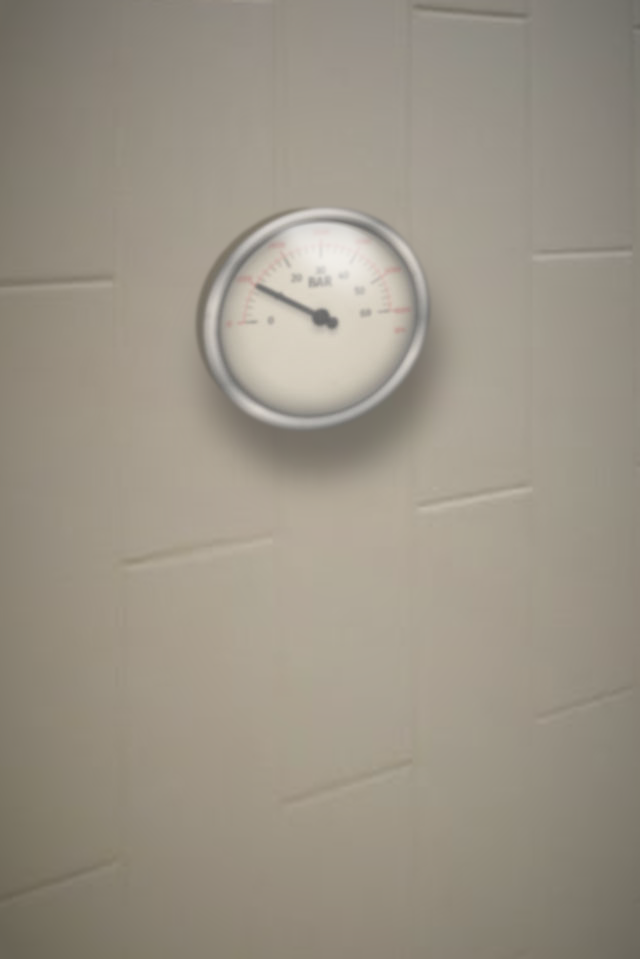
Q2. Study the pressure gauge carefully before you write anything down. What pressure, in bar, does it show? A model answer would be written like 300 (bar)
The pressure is 10 (bar)
